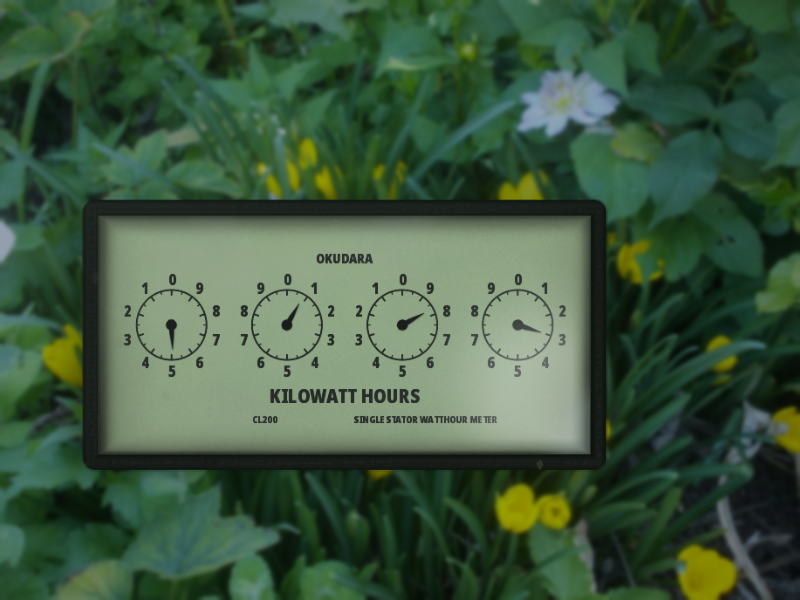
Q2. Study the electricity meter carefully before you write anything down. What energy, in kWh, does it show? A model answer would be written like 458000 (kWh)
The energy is 5083 (kWh)
